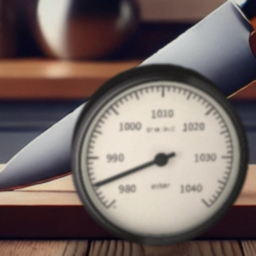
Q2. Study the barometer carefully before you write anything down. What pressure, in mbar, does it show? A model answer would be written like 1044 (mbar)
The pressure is 985 (mbar)
